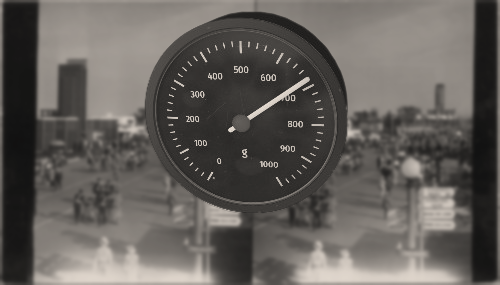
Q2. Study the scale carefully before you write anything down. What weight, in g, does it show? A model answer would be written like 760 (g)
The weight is 680 (g)
